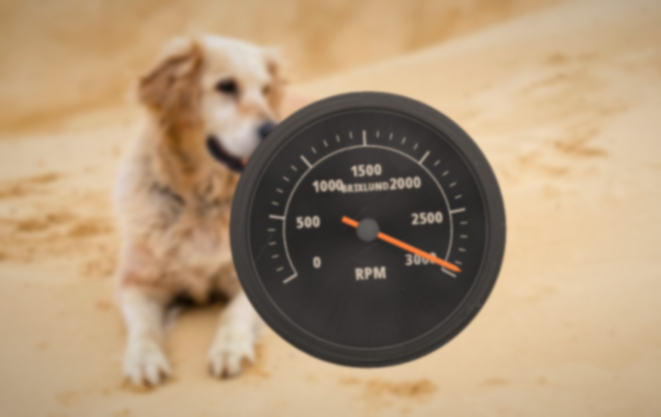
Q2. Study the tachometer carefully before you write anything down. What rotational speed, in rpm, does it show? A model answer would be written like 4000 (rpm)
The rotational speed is 2950 (rpm)
